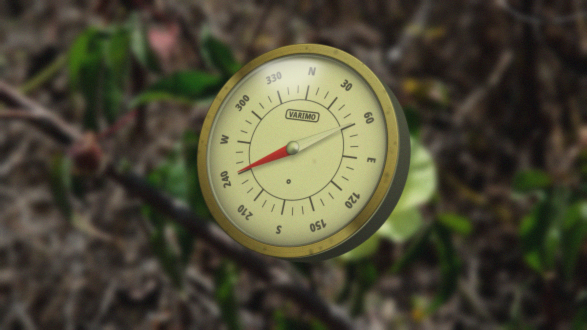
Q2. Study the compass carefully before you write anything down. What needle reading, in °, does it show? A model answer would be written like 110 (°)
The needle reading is 240 (°)
